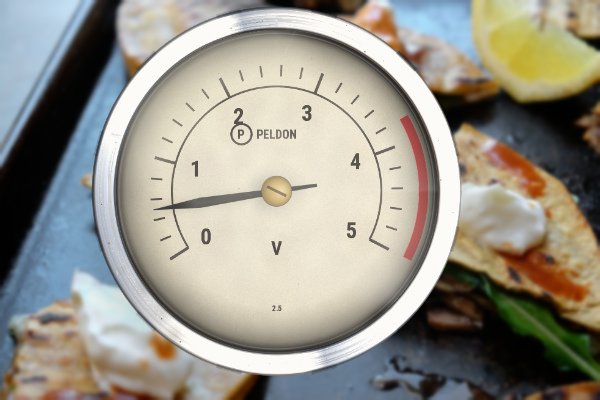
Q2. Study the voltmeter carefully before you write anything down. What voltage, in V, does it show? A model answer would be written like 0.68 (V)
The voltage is 0.5 (V)
